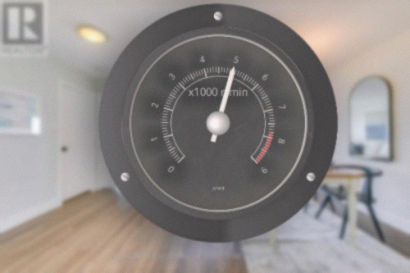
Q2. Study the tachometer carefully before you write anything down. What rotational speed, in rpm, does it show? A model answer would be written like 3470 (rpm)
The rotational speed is 5000 (rpm)
